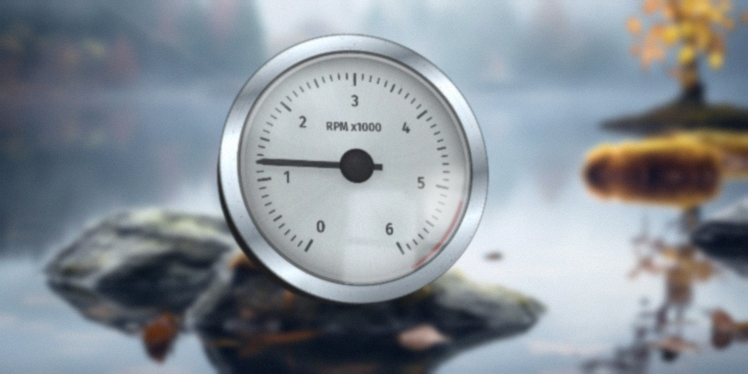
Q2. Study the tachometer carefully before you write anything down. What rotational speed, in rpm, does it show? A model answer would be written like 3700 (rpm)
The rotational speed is 1200 (rpm)
